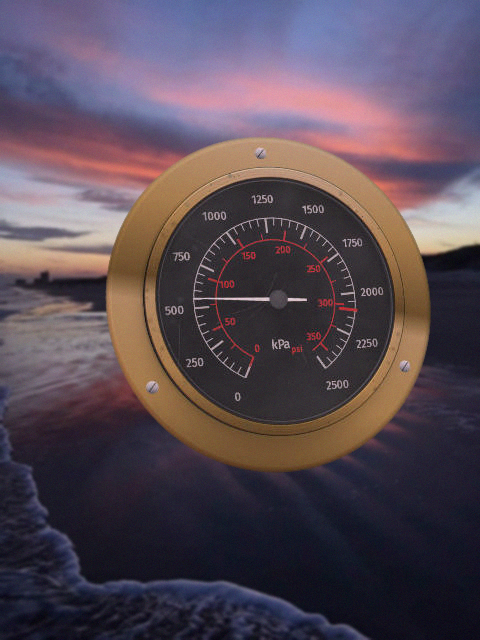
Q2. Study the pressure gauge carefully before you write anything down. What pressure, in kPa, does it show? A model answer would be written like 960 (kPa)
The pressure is 550 (kPa)
